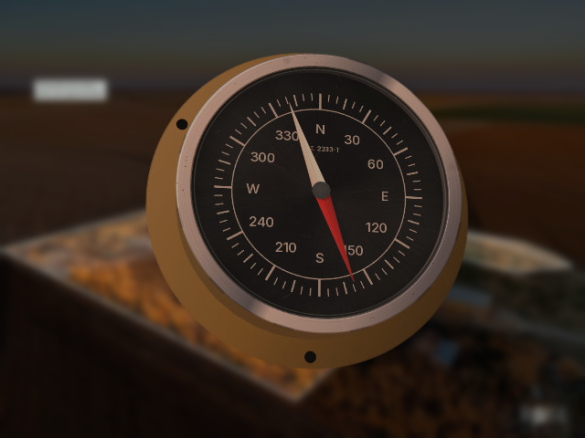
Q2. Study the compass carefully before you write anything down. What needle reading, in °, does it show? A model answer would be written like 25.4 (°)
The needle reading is 160 (°)
